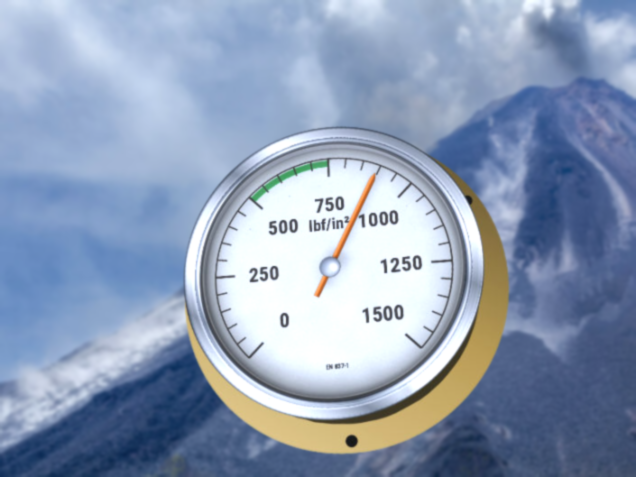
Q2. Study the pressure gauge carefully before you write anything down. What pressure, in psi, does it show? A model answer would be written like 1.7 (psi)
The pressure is 900 (psi)
